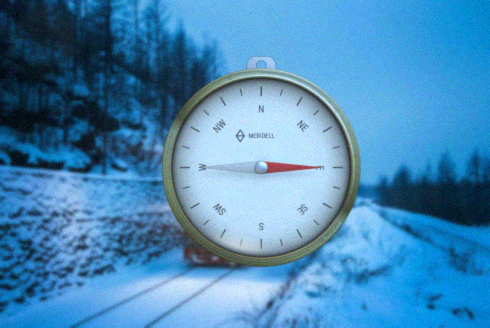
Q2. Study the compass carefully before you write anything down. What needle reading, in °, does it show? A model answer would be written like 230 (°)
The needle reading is 90 (°)
